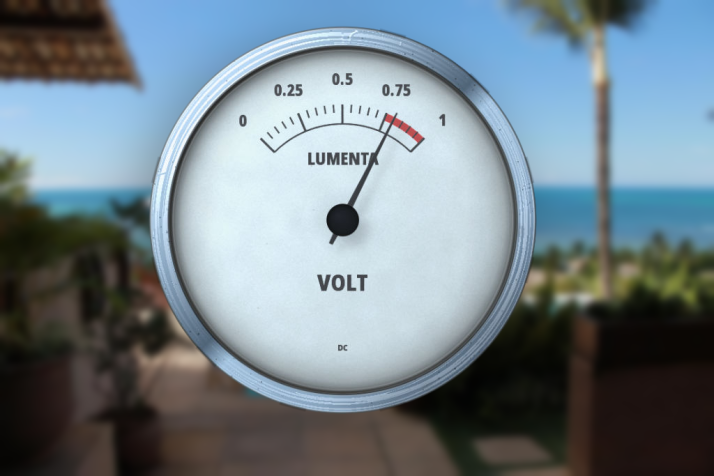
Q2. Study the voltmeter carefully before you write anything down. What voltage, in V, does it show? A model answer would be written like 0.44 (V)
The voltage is 0.8 (V)
